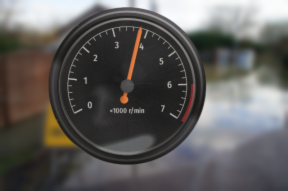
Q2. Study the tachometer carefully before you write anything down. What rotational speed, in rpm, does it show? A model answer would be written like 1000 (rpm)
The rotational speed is 3800 (rpm)
